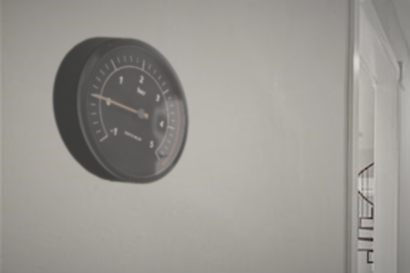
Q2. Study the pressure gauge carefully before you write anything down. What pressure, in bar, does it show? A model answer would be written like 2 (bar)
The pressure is 0 (bar)
